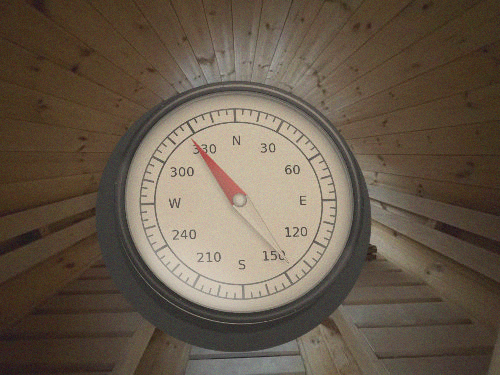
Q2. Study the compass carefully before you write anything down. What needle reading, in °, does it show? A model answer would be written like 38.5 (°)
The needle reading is 325 (°)
